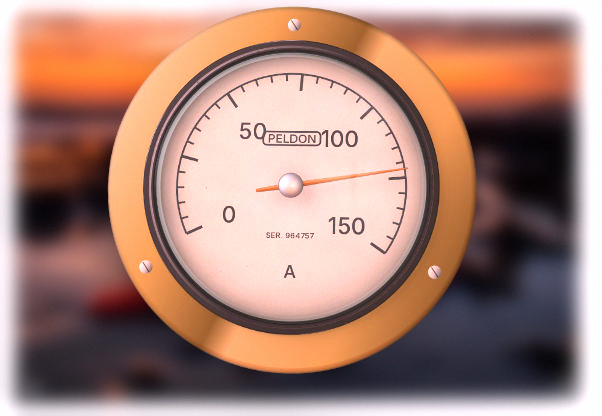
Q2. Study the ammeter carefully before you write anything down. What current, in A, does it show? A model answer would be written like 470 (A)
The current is 122.5 (A)
